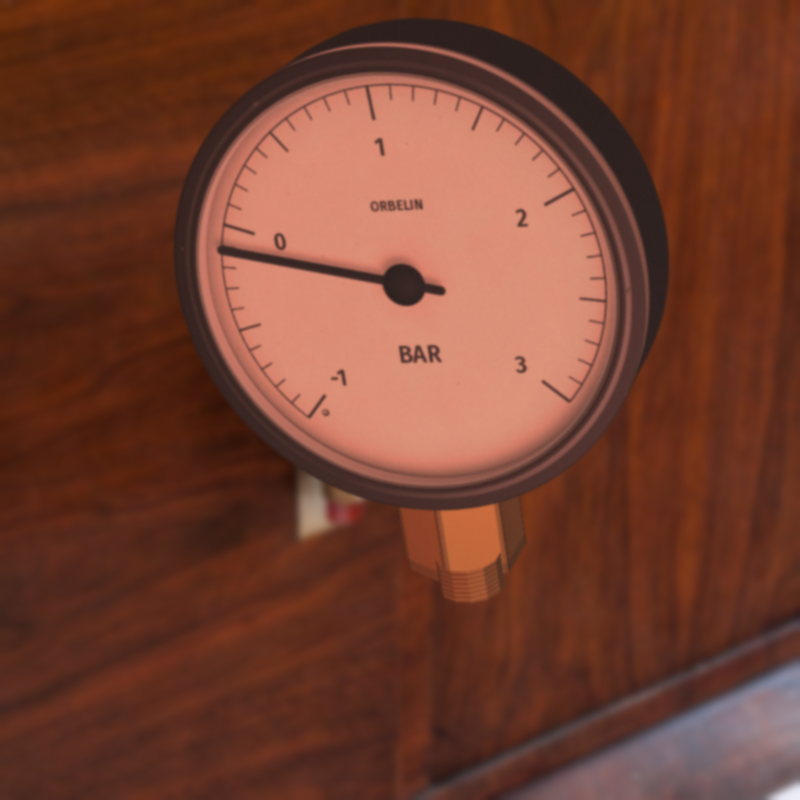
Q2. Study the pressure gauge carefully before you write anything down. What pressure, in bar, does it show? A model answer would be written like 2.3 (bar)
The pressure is -0.1 (bar)
